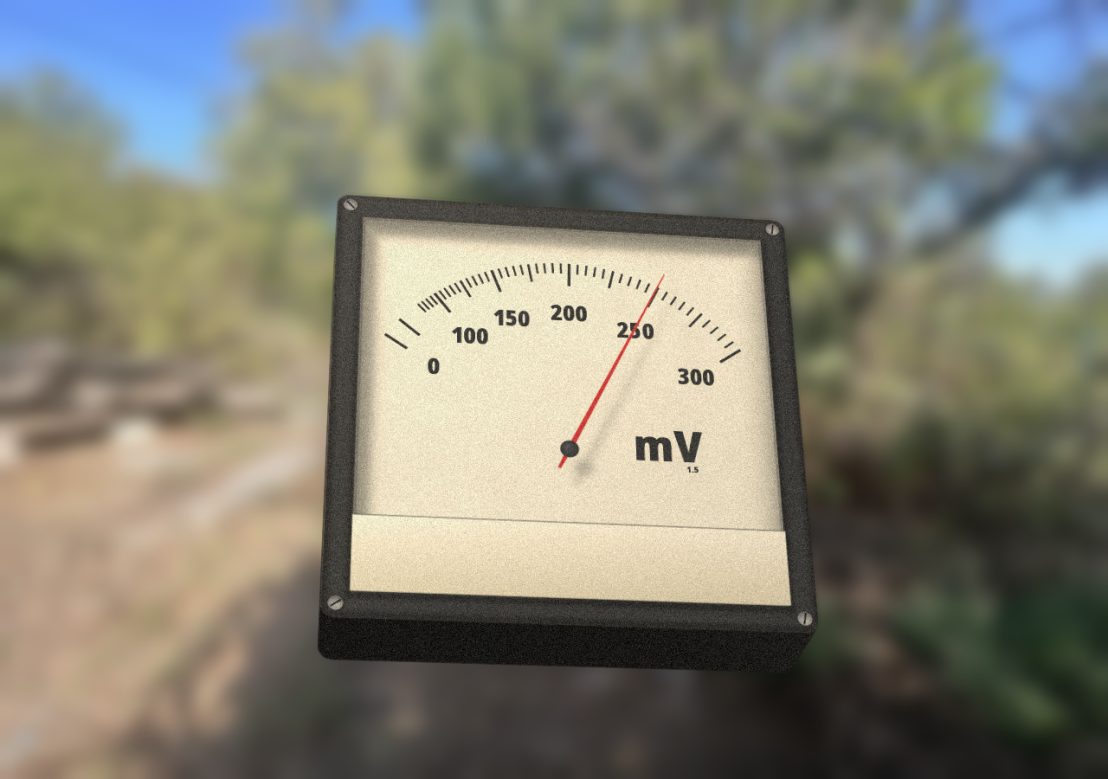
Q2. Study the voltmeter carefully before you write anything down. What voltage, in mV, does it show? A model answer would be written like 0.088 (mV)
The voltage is 250 (mV)
